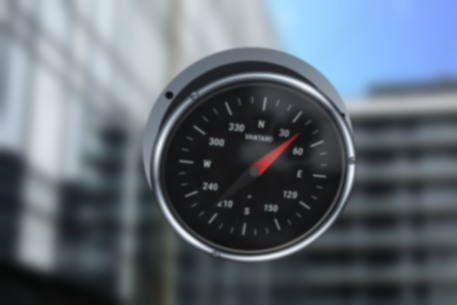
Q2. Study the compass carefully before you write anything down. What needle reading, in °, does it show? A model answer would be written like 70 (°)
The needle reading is 40 (°)
